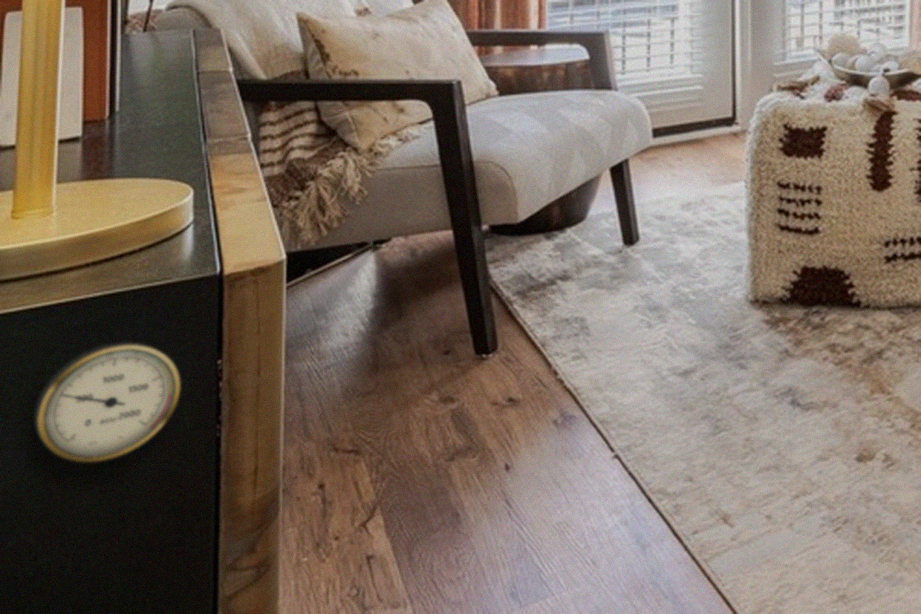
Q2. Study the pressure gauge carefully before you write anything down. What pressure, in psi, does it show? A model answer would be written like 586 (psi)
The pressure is 500 (psi)
